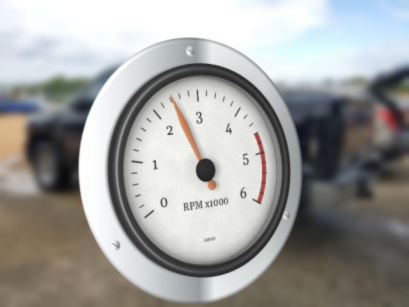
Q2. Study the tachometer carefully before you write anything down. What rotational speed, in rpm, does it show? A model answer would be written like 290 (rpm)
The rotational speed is 2400 (rpm)
